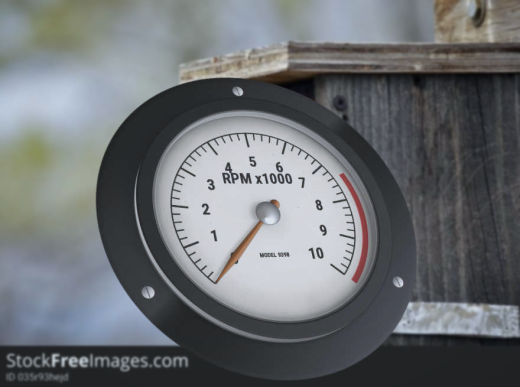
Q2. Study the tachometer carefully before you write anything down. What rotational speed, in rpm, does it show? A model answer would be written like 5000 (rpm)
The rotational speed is 0 (rpm)
